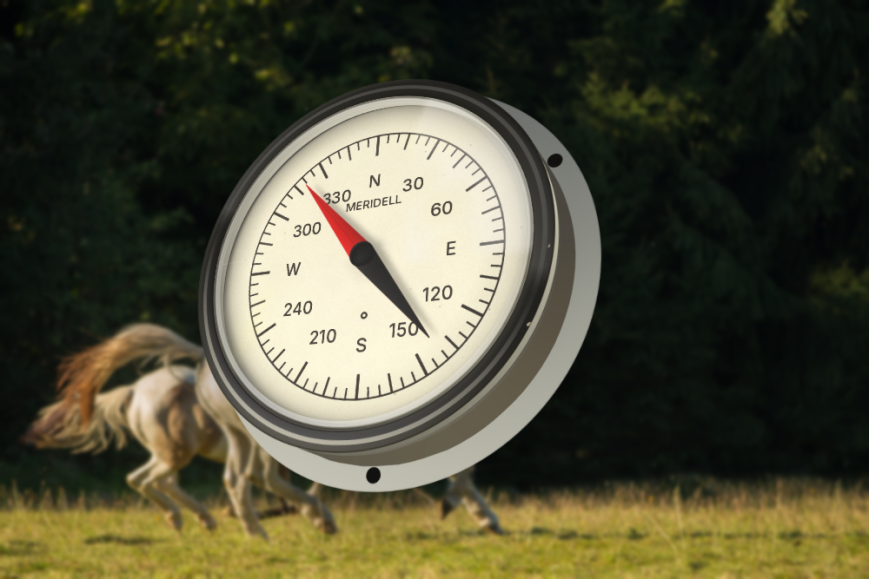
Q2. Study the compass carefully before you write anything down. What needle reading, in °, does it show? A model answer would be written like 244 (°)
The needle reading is 320 (°)
